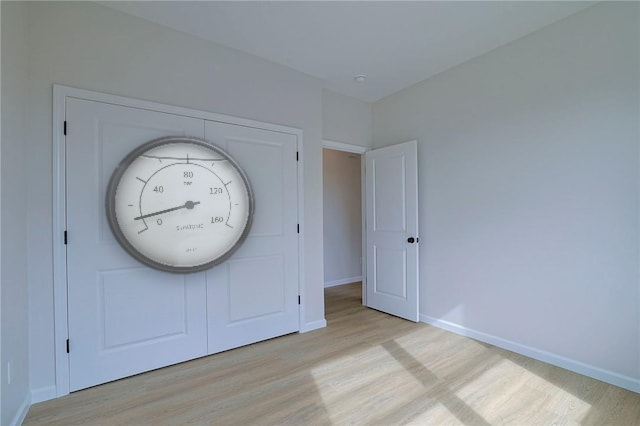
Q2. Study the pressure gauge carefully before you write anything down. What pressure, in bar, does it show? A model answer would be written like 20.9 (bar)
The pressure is 10 (bar)
